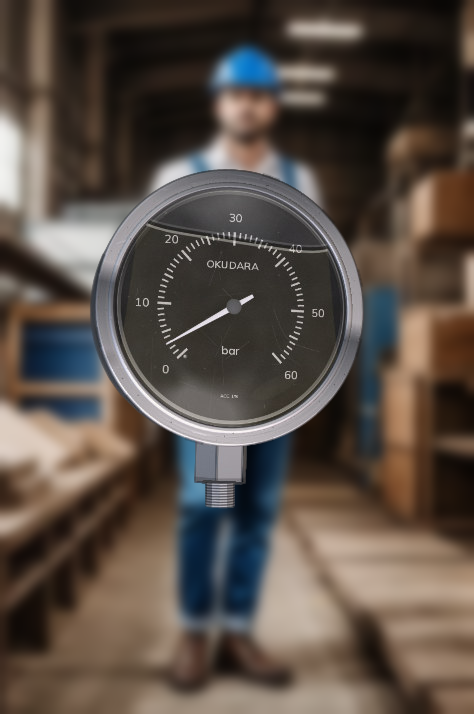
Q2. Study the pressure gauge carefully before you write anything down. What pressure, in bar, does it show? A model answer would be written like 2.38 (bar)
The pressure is 3 (bar)
